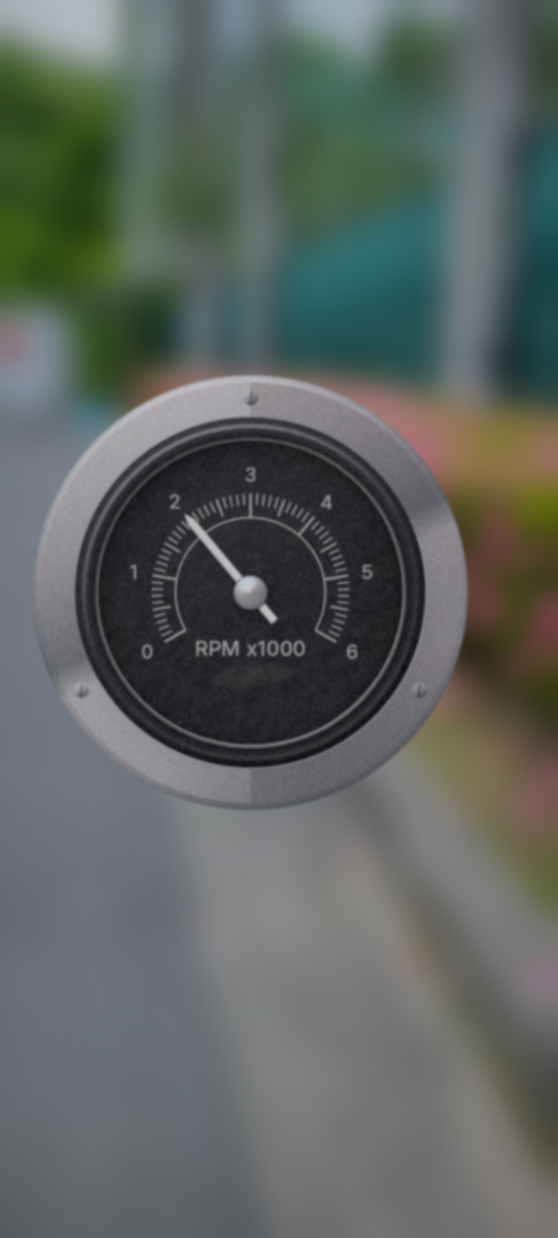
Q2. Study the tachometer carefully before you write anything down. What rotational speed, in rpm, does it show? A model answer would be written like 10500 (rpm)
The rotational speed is 2000 (rpm)
